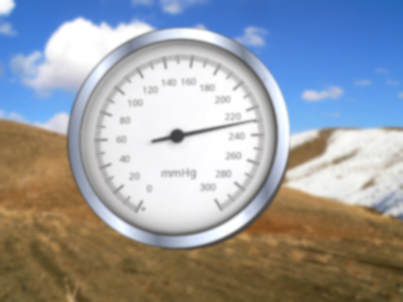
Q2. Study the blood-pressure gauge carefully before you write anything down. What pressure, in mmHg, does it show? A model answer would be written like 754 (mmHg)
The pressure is 230 (mmHg)
